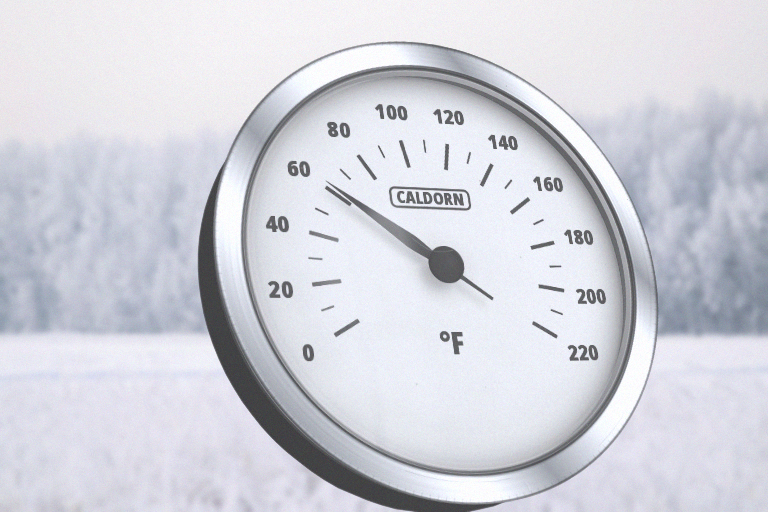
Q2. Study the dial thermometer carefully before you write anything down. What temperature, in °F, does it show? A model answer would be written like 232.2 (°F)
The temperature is 60 (°F)
